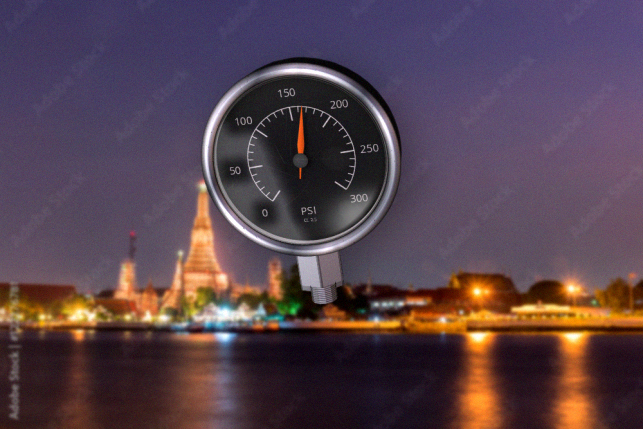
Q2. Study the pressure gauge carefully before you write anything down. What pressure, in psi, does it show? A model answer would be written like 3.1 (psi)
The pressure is 165 (psi)
